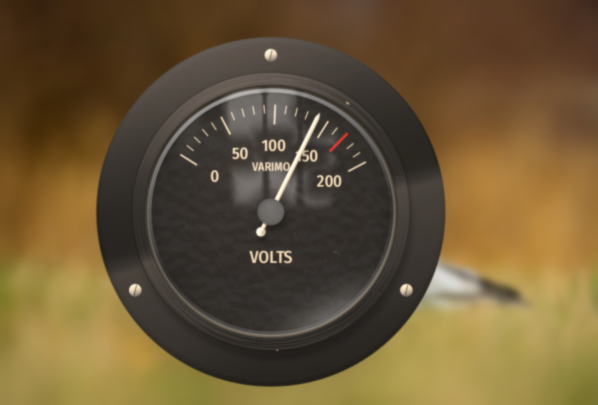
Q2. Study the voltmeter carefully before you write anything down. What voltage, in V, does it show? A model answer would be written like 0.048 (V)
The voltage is 140 (V)
